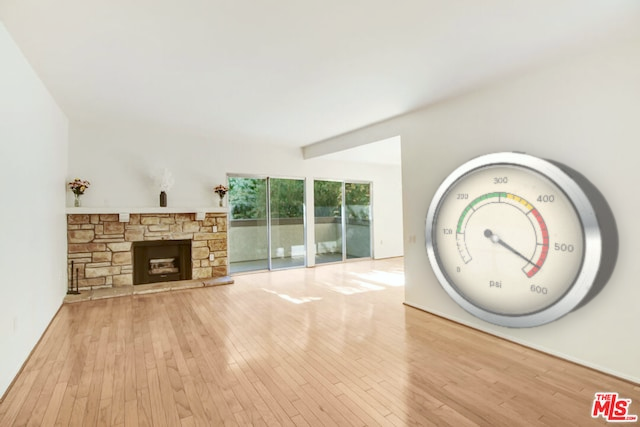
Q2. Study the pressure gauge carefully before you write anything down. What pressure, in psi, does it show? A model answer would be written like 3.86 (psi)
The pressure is 560 (psi)
